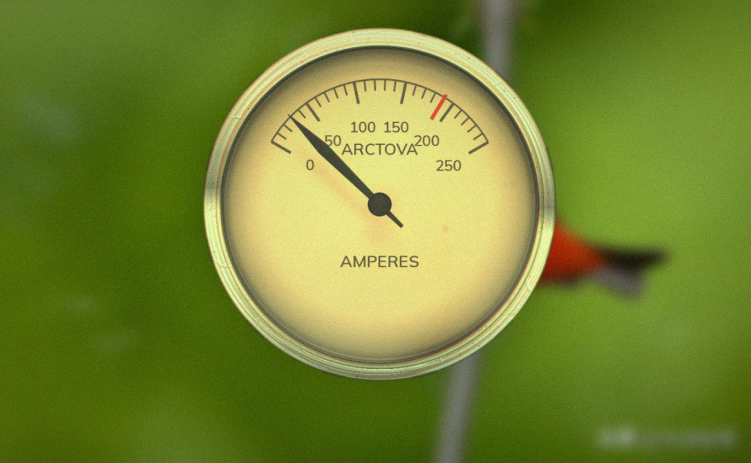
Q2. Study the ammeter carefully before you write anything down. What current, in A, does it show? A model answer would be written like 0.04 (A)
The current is 30 (A)
